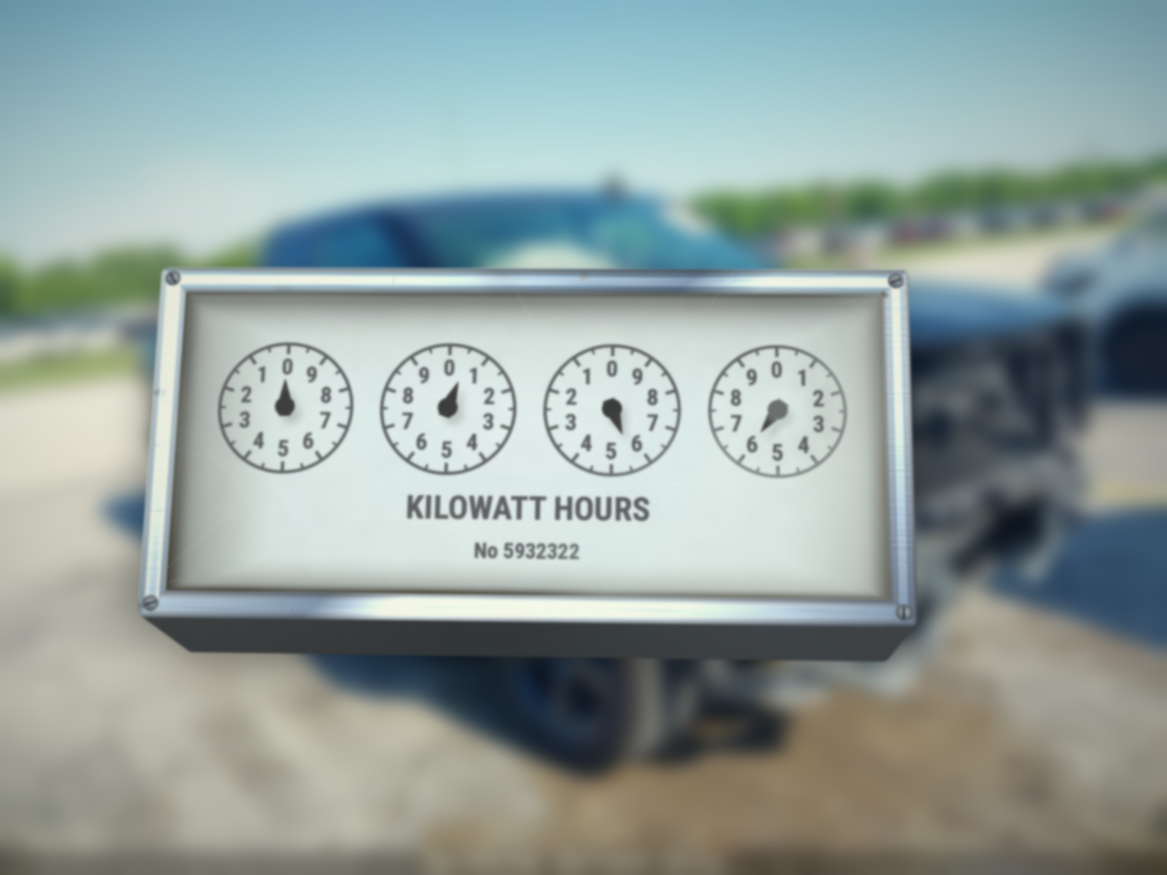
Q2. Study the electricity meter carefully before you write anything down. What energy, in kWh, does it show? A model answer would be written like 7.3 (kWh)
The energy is 56 (kWh)
